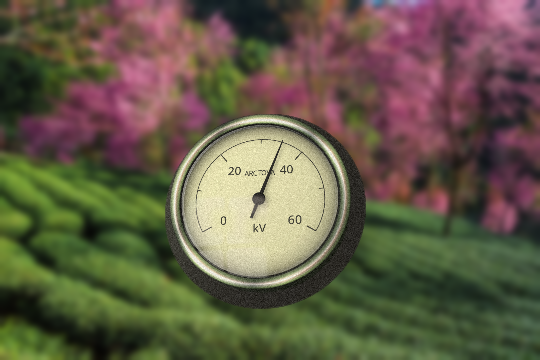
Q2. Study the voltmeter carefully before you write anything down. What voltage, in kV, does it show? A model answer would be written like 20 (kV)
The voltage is 35 (kV)
